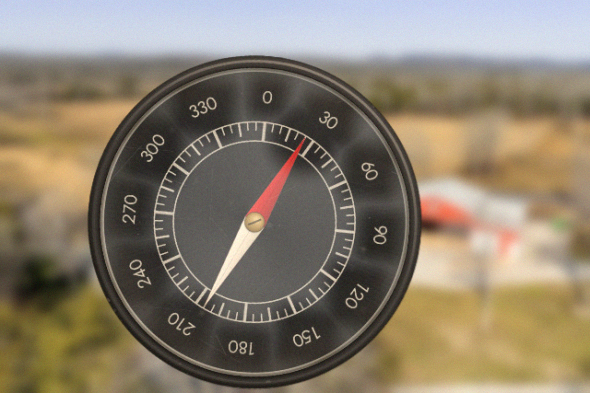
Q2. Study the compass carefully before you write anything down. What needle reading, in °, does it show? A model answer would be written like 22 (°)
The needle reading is 25 (°)
